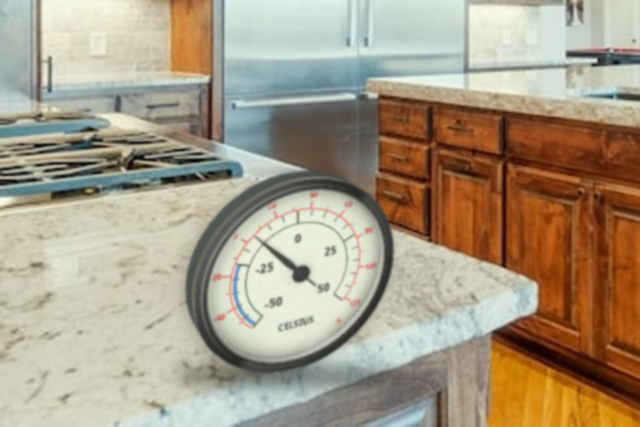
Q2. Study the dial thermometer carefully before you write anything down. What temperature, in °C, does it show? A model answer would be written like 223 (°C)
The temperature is -15 (°C)
